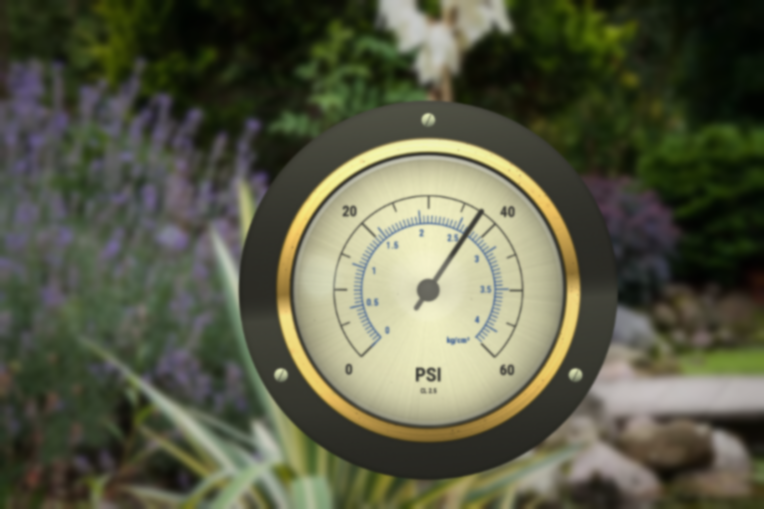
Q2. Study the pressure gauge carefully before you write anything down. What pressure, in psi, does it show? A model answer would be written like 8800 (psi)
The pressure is 37.5 (psi)
